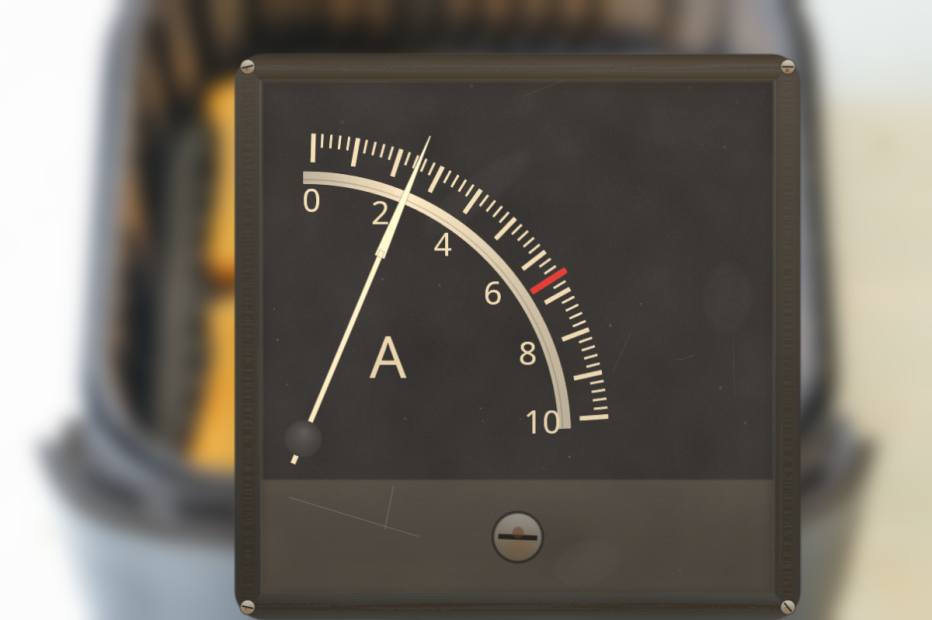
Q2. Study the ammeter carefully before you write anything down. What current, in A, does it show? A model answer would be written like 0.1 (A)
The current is 2.5 (A)
